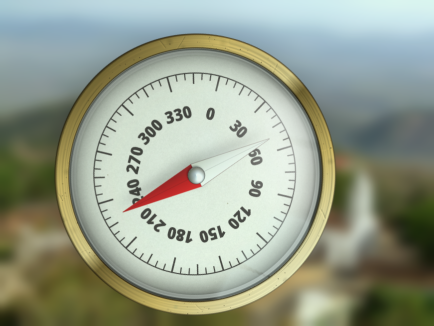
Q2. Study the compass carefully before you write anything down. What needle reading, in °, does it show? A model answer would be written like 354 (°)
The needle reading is 230 (°)
